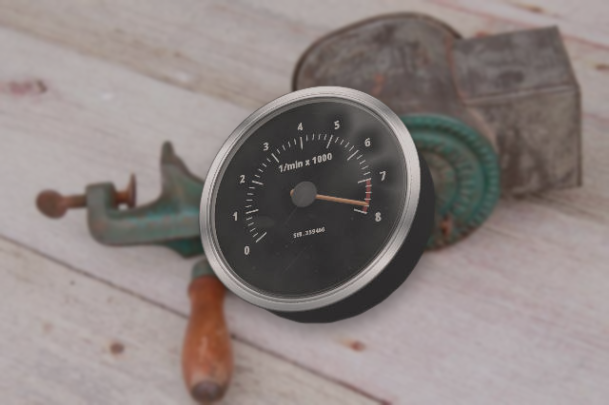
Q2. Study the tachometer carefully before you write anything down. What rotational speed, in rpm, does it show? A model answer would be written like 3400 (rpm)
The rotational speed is 7800 (rpm)
